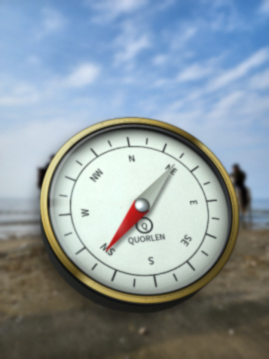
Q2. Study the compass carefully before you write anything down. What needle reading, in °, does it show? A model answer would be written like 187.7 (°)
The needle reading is 225 (°)
